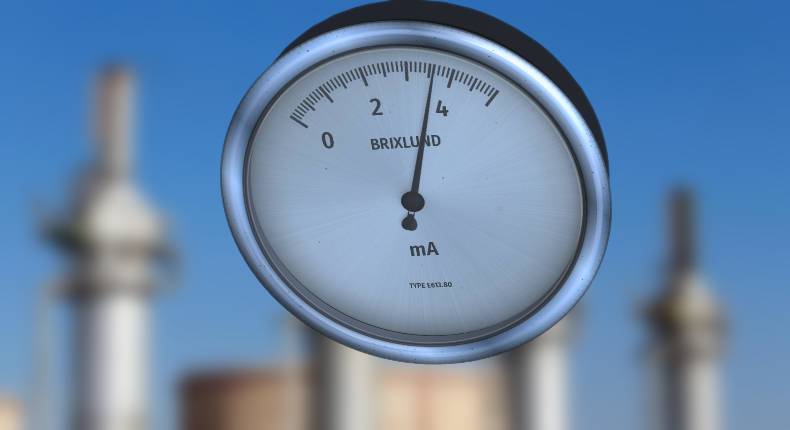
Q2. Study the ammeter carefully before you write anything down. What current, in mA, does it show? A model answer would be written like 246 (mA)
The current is 3.6 (mA)
